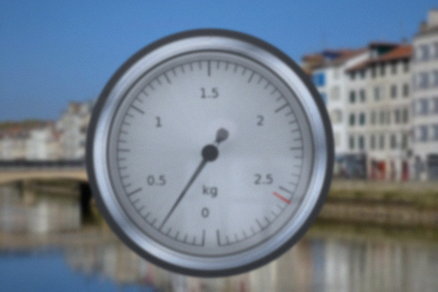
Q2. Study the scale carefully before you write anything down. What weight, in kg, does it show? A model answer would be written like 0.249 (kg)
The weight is 0.25 (kg)
